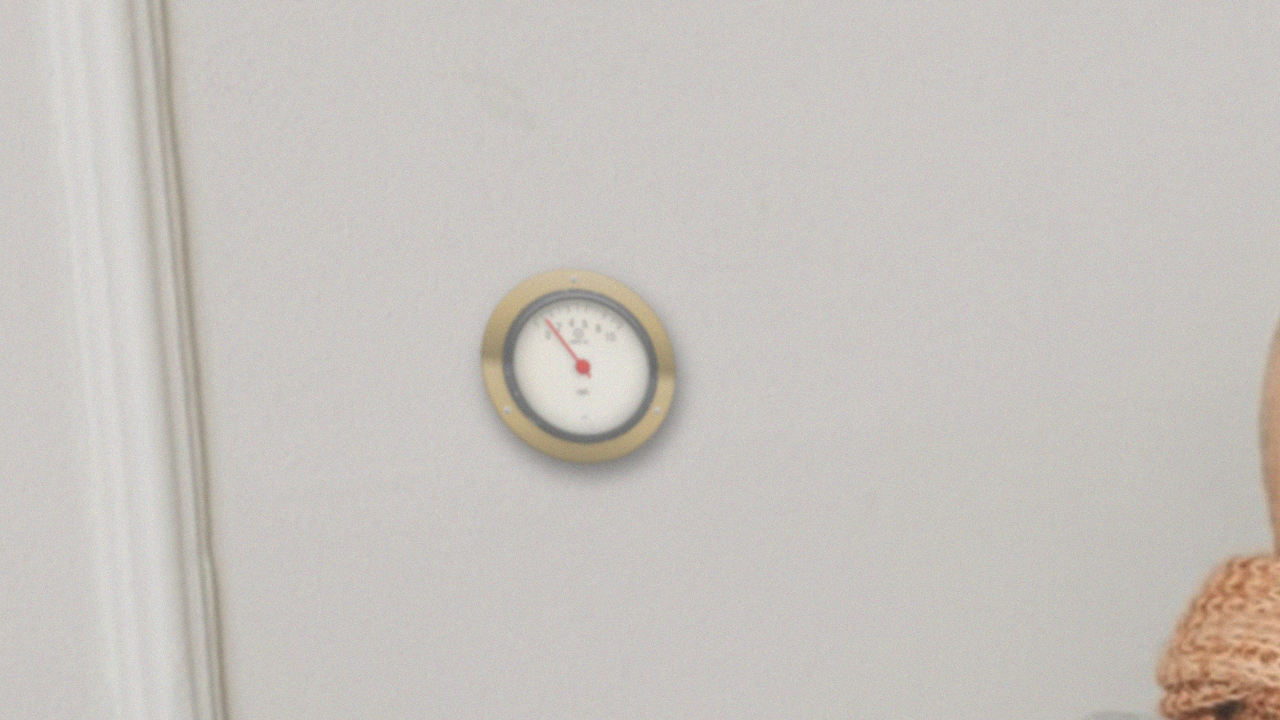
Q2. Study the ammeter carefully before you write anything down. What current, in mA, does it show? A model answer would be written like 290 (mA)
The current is 1 (mA)
